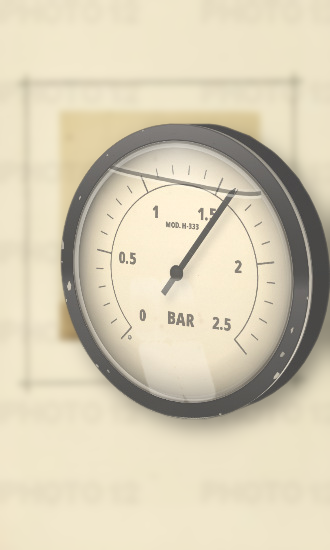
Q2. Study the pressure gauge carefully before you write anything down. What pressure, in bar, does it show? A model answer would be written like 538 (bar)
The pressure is 1.6 (bar)
